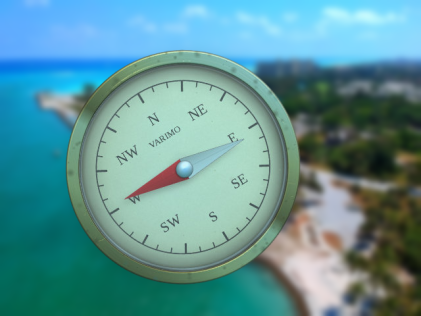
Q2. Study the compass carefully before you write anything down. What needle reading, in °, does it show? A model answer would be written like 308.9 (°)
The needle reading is 275 (°)
